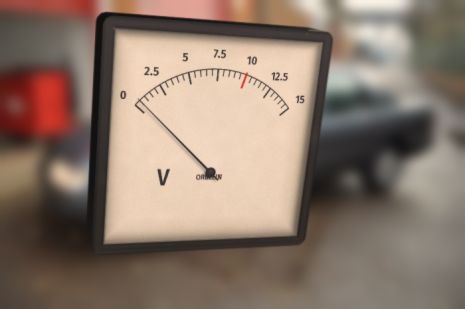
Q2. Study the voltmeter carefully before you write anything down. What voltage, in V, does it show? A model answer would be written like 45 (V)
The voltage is 0.5 (V)
